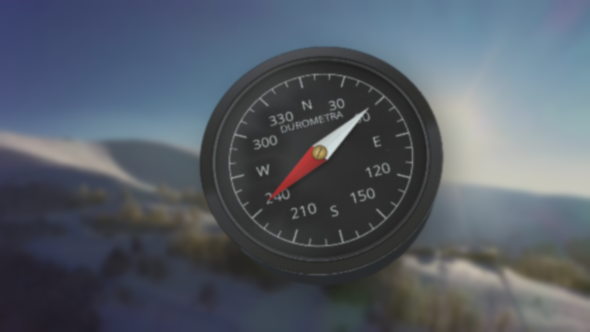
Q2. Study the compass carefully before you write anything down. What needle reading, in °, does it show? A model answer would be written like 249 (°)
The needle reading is 240 (°)
